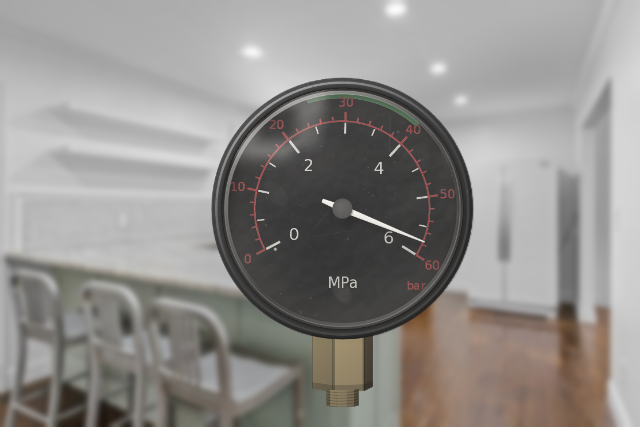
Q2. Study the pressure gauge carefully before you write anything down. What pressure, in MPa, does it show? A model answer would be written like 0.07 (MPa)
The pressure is 5.75 (MPa)
